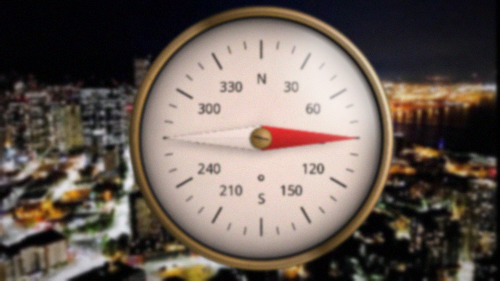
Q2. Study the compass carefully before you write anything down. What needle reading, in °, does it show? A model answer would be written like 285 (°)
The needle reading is 90 (°)
